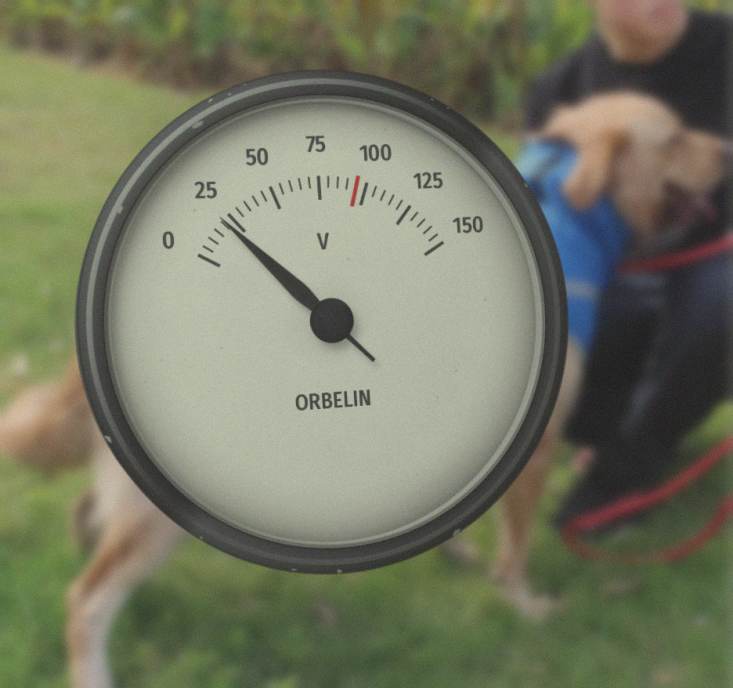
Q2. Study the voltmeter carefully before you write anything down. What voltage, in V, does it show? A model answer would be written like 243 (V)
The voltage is 20 (V)
